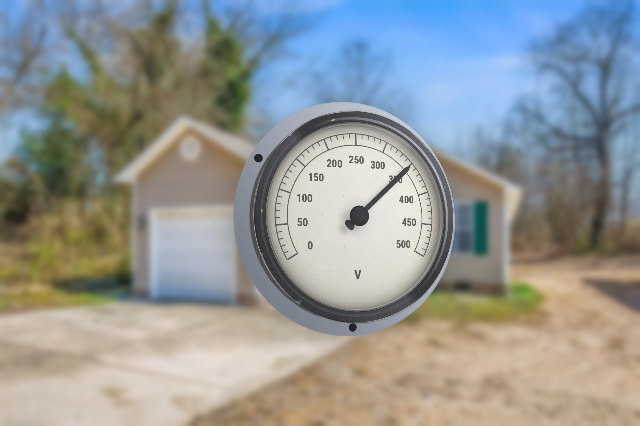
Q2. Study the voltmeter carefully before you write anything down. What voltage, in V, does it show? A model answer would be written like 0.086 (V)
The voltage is 350 (V)
